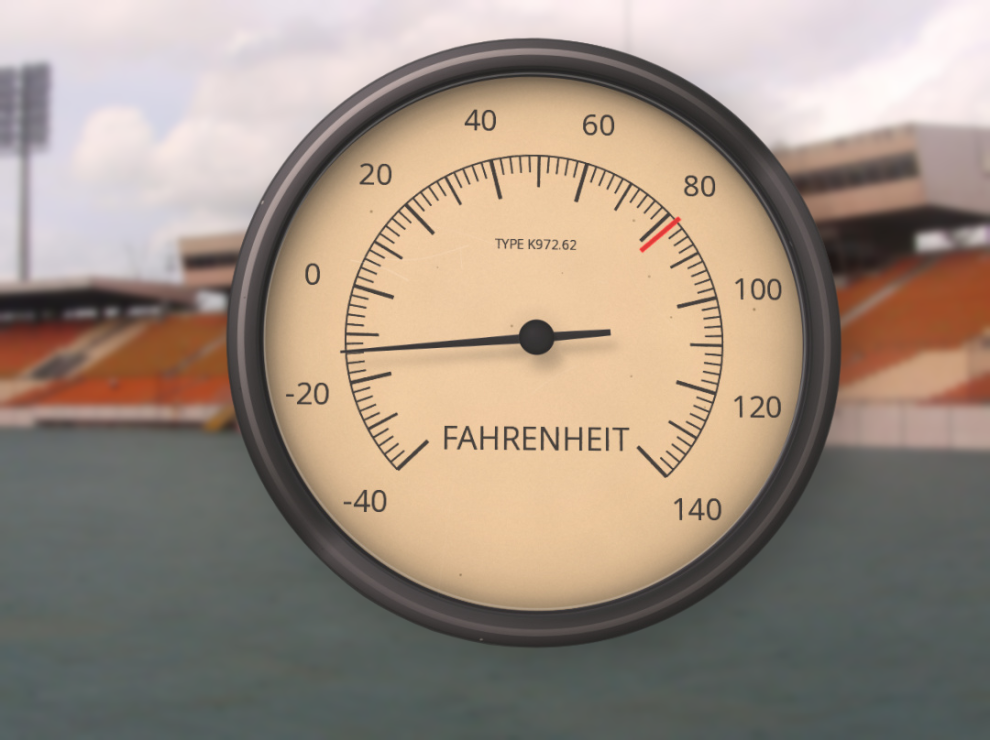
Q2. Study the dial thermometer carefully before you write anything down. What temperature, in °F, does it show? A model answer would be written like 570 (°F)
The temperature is -14 (°F)
